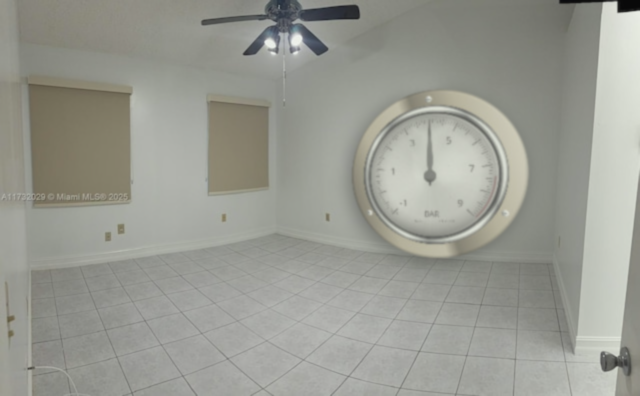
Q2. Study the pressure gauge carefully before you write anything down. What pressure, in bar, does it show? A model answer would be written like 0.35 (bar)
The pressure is 4 (bar)
